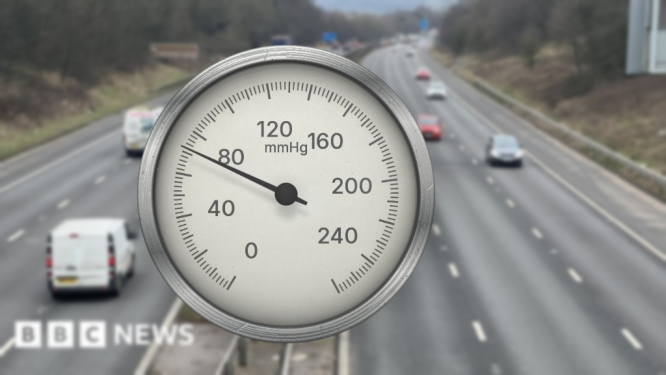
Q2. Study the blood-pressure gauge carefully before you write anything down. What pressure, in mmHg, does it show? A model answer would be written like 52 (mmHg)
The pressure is 72 (mmHg)
